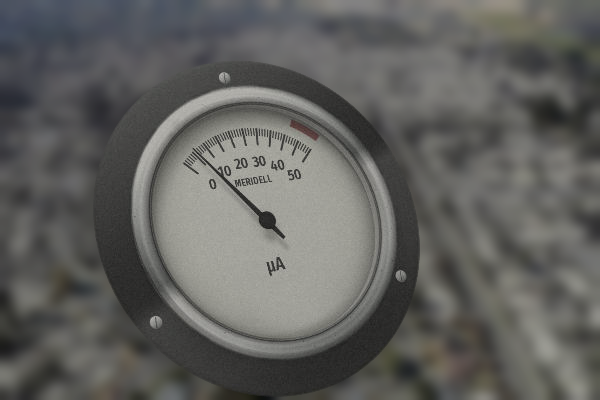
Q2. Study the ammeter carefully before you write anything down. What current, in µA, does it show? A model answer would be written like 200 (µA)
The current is 5 (µA)
